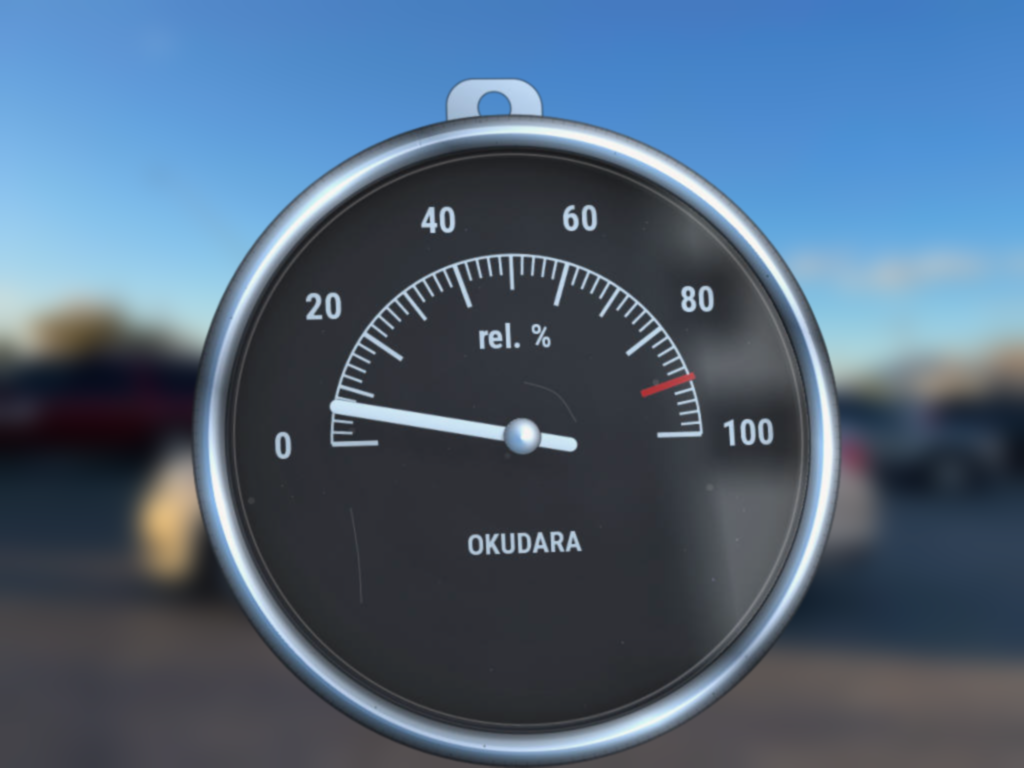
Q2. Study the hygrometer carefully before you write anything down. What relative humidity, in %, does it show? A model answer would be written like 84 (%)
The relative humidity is 6 (%)
